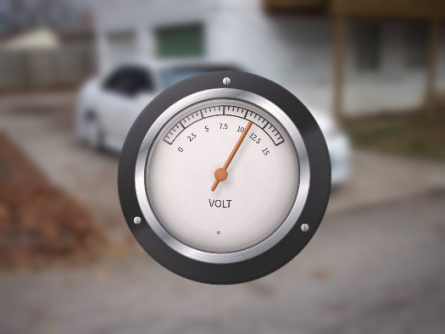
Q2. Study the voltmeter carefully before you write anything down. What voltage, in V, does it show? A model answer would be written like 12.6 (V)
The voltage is 11 (V)
